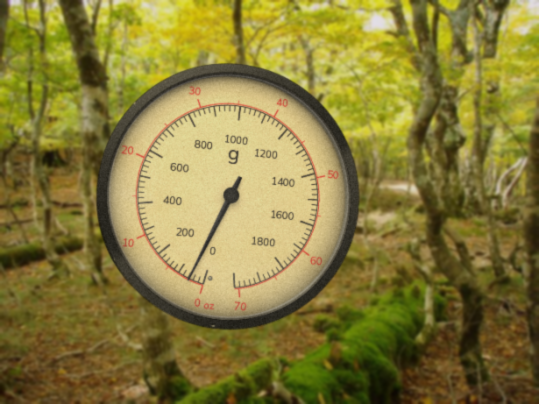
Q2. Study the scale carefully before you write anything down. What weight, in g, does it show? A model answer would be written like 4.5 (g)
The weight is 60 (g)
